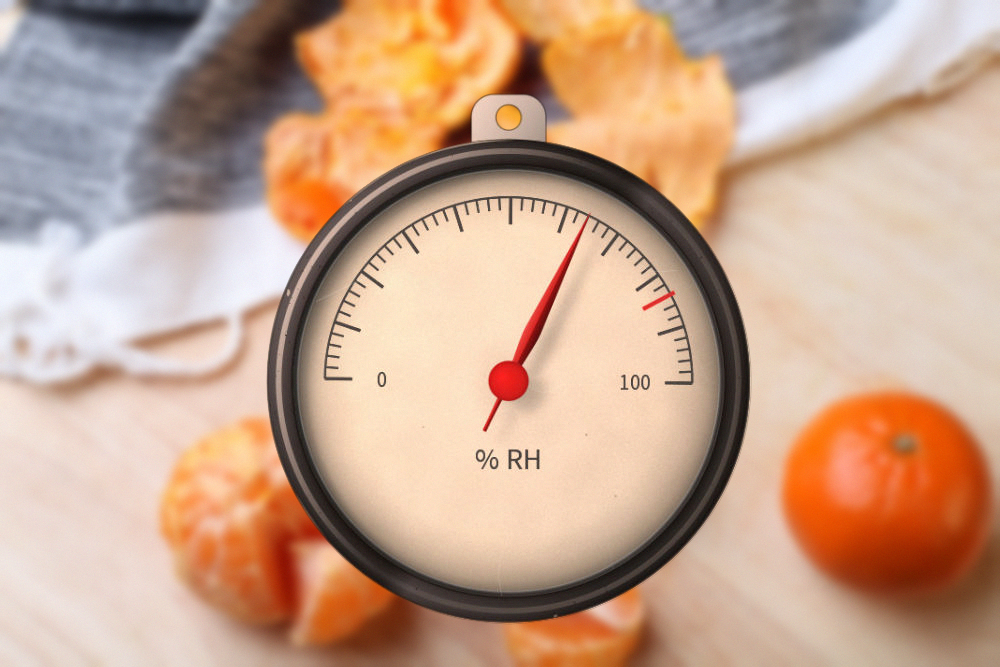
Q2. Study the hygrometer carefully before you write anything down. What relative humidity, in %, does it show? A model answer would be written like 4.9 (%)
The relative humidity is 64 (%)
